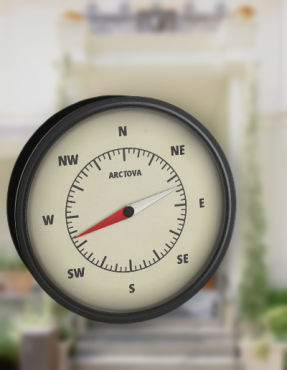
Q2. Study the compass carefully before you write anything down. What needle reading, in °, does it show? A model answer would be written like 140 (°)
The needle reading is 250 (°)
